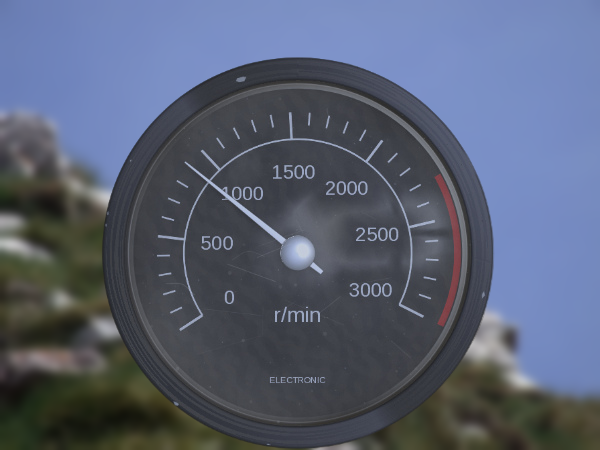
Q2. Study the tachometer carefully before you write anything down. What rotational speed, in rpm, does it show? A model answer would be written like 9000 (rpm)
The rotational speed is 900 (rpm)
